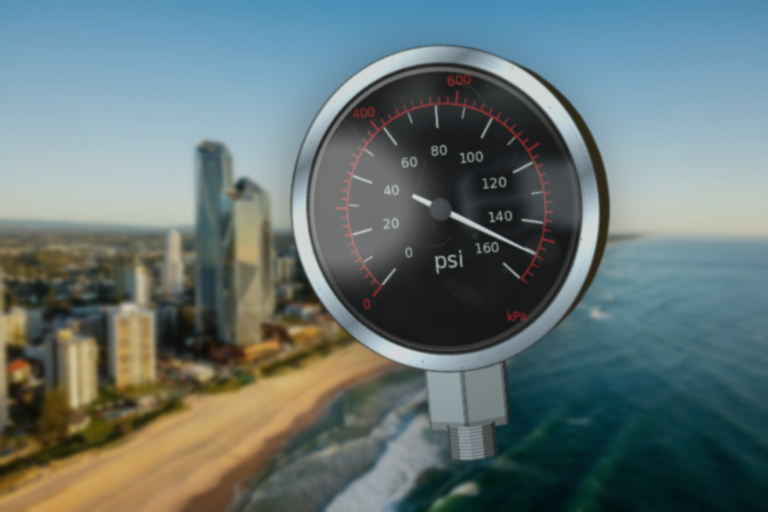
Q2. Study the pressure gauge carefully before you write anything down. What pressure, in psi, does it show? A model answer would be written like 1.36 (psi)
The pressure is 150 (psi)
